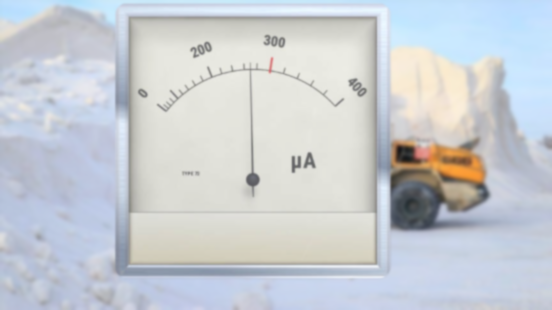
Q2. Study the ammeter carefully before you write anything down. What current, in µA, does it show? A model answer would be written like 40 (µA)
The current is 270 (µA)
